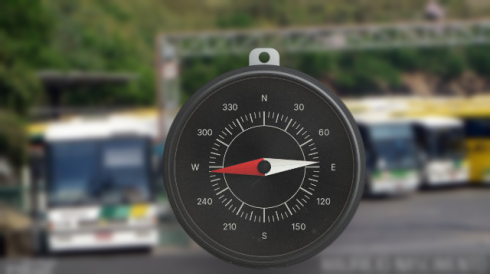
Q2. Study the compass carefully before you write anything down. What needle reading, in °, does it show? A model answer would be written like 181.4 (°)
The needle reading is 265 (°)
